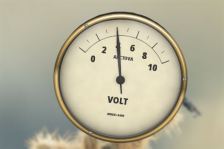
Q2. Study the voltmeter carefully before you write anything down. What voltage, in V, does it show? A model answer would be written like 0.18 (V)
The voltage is 4 (V)
